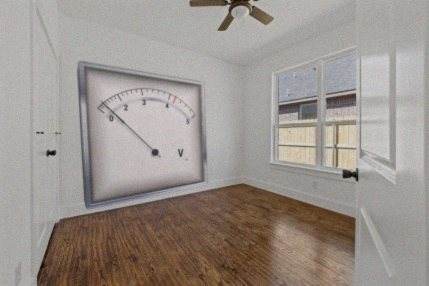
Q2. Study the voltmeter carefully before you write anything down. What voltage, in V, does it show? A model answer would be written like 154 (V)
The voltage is 1 (V)
